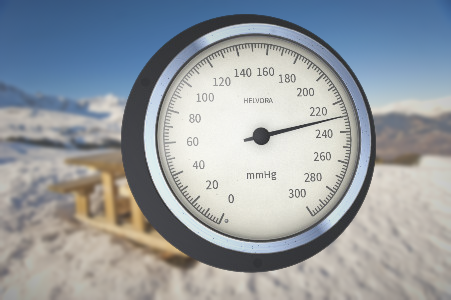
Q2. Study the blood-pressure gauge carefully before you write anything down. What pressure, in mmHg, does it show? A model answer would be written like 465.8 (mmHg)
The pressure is 230 (mmHg)
